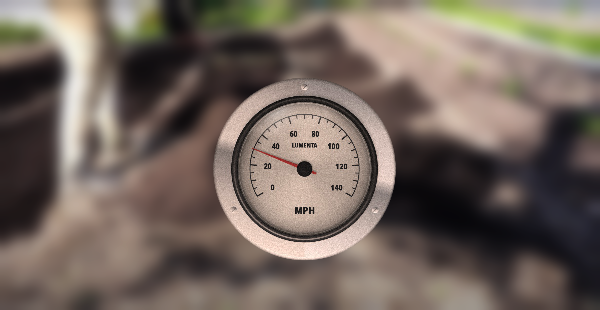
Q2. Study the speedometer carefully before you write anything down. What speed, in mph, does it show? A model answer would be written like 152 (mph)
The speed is 30 (mph)
